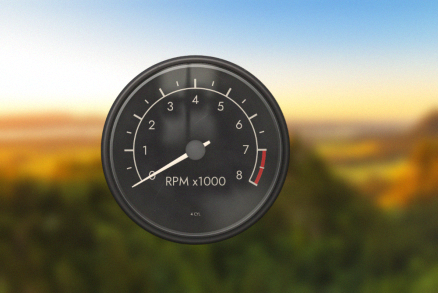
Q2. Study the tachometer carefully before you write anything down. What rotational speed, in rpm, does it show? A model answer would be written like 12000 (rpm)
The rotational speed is 0 (rpm)
